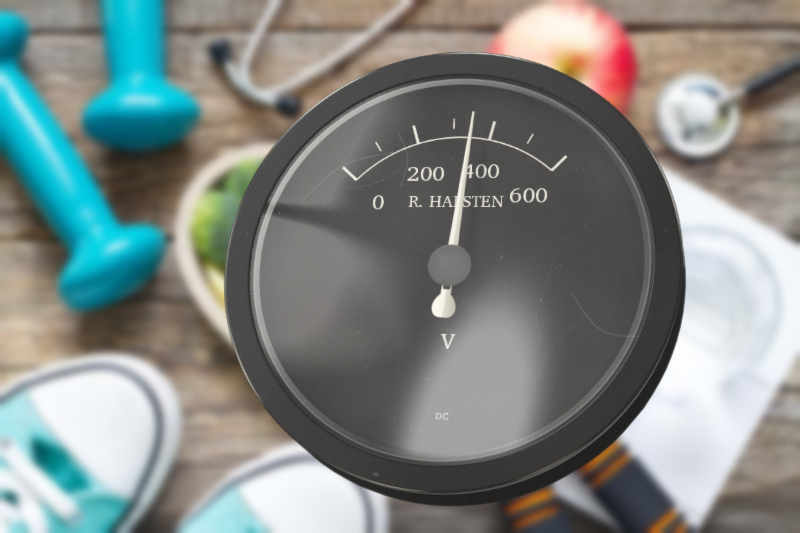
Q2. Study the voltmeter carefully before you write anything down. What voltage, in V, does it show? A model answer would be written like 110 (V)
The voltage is 350 (V)
